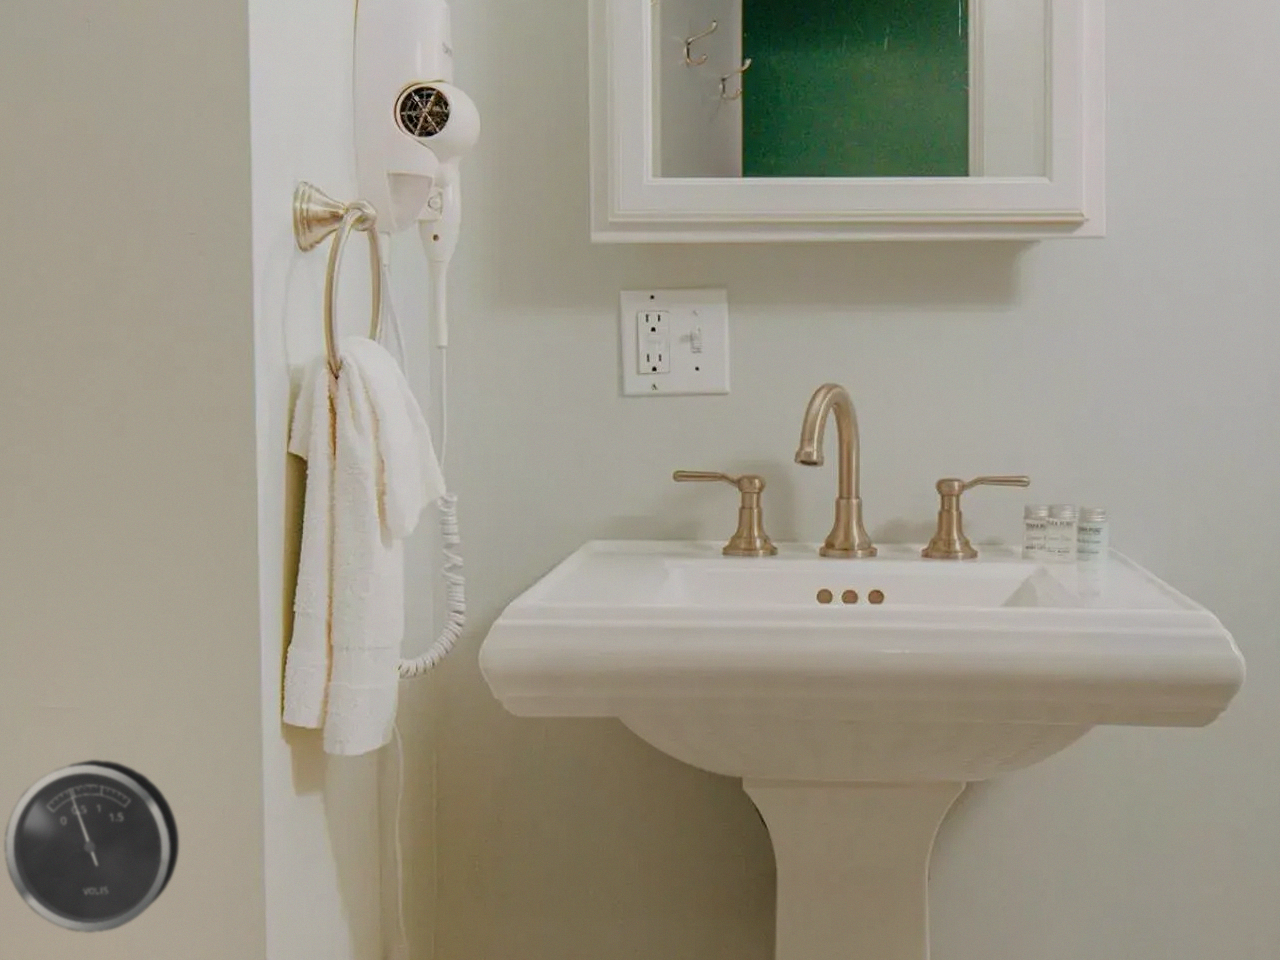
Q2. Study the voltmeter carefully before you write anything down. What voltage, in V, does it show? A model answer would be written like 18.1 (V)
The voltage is 0.5 (V)
